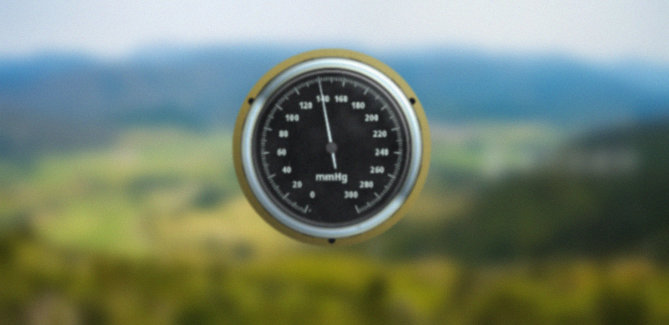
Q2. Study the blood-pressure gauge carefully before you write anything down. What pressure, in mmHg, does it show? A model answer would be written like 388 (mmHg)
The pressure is 140 (mmHg)
